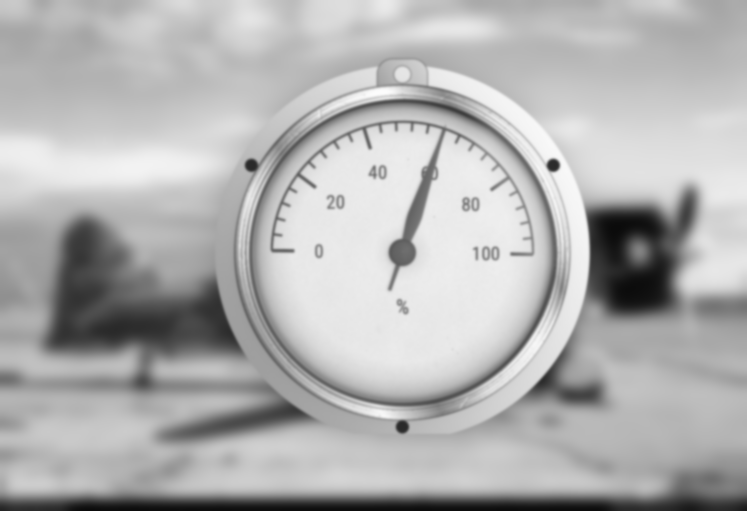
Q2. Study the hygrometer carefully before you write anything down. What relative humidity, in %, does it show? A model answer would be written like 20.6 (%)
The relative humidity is 60 (%)
